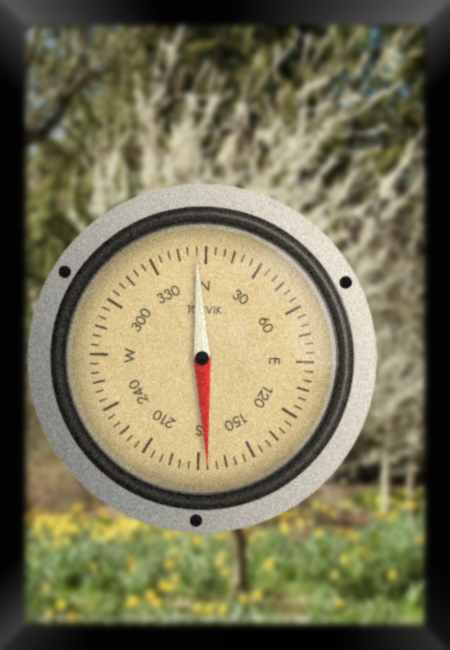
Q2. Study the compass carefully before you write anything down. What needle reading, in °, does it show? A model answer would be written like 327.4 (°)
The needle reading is 175 (°)
